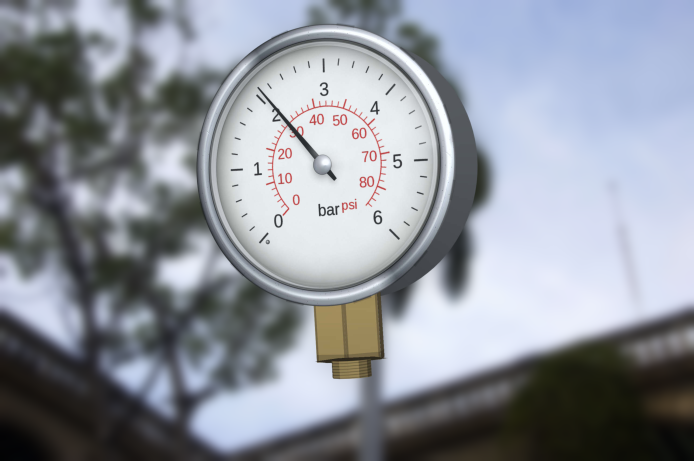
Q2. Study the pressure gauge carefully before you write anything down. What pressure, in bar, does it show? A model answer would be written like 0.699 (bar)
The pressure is 2.1 (bar)
